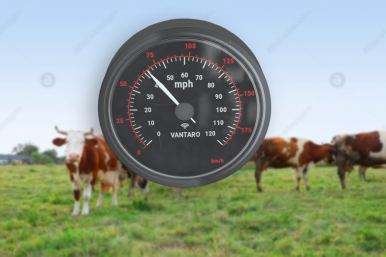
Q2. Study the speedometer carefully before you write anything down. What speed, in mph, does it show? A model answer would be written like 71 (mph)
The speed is 42 (mph)
